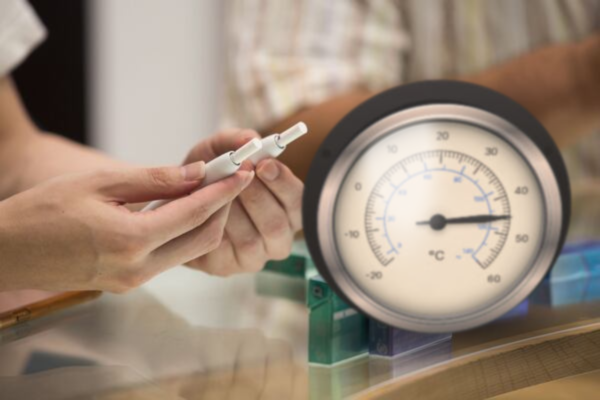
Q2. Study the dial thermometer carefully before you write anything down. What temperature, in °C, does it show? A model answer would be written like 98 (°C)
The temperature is 45 (°C)
